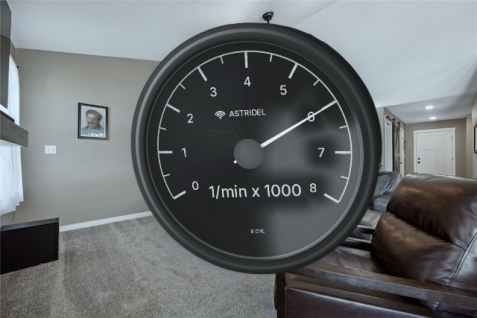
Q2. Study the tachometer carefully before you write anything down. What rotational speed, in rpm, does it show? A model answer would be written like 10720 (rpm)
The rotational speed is 6000 (rpm)
